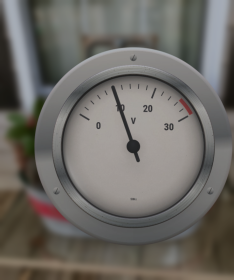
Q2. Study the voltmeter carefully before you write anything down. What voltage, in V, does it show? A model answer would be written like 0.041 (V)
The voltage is 10 (V)
